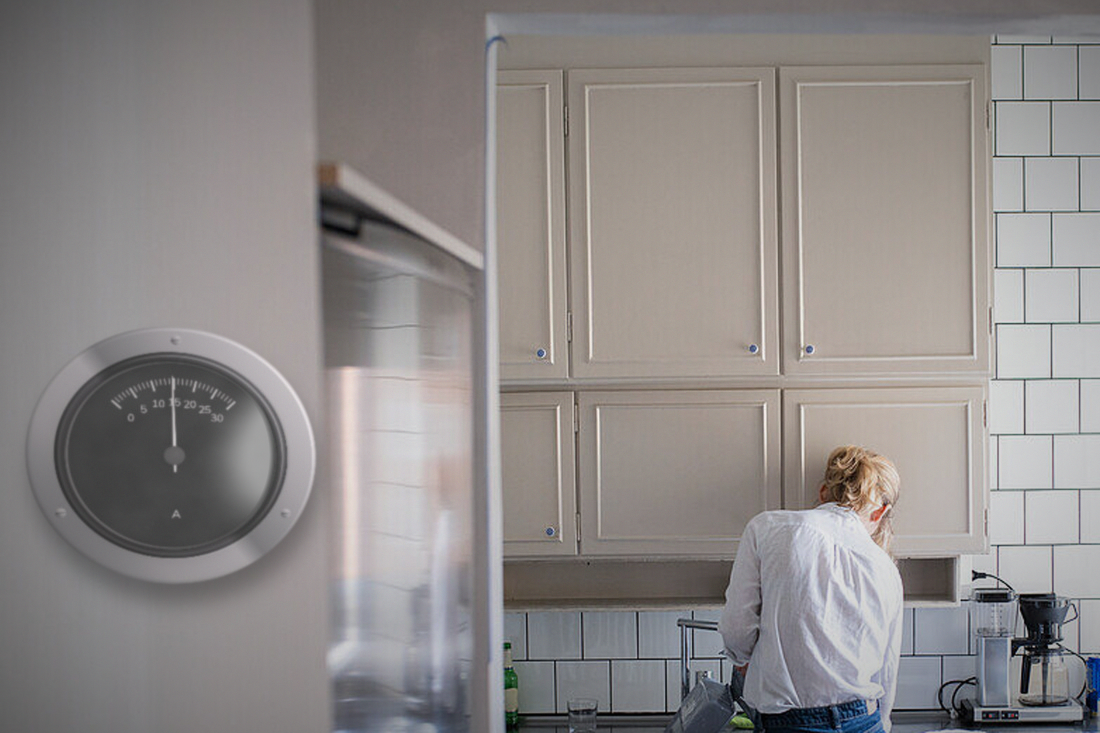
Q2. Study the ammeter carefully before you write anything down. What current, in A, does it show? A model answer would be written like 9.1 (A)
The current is 15 (A)
